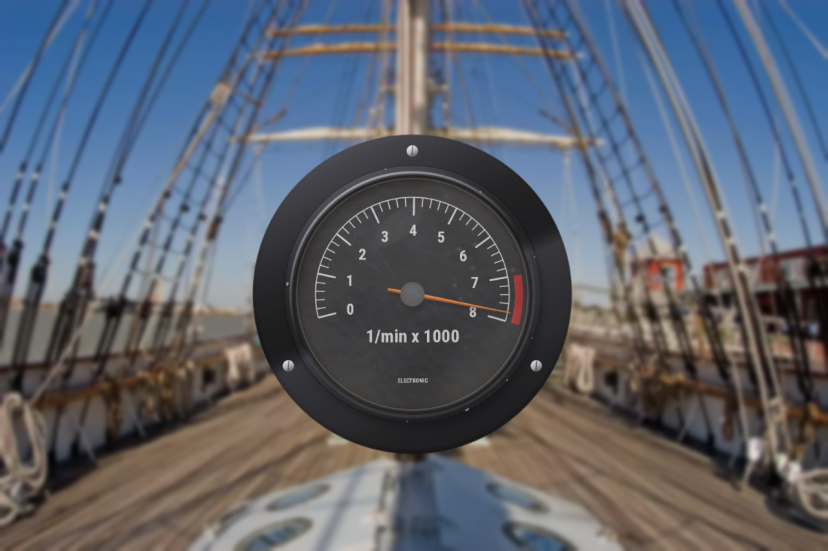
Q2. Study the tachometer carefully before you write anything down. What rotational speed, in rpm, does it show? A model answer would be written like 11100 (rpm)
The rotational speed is 7800 (rpm)
